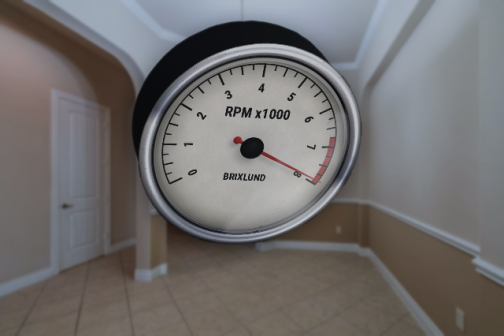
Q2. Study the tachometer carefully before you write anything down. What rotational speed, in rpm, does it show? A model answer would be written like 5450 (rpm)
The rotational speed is 7875 (rpm)
